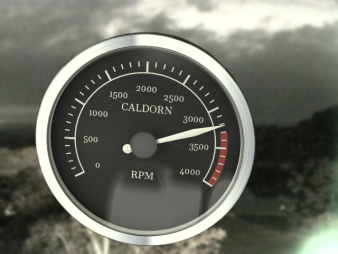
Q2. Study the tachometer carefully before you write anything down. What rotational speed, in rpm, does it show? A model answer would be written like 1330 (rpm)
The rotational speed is 3200 (rpm)
